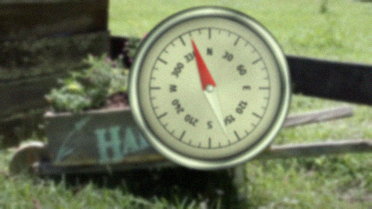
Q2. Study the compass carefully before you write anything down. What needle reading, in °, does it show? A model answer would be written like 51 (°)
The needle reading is 340 (°)
